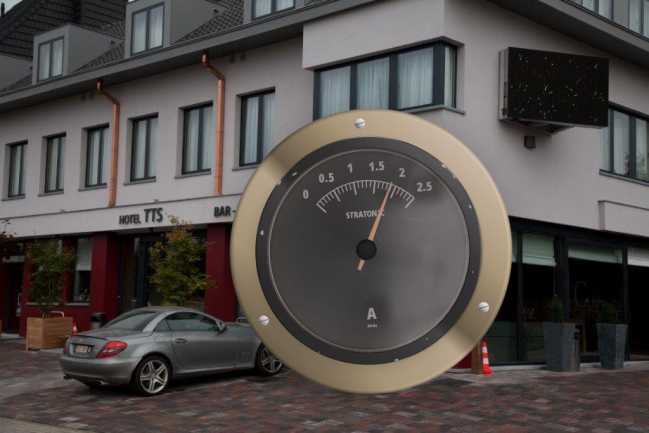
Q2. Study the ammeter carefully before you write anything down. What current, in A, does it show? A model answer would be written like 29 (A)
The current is 1.9 (A)
